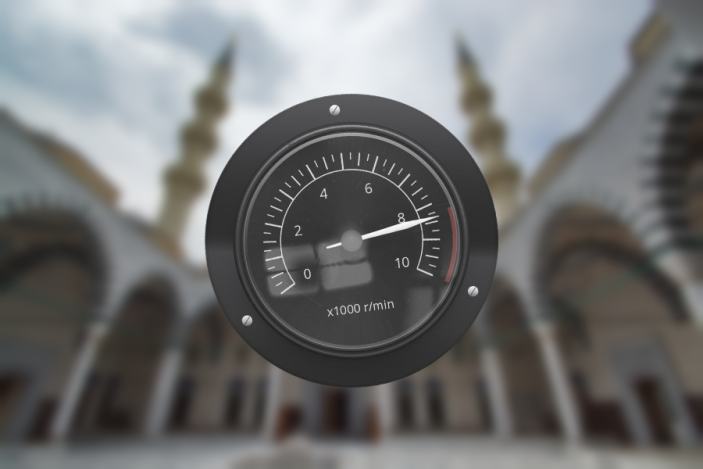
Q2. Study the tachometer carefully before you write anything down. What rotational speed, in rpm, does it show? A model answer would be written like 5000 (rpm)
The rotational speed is 8375 (rpm)
